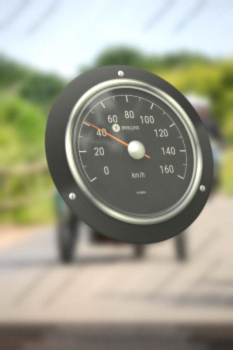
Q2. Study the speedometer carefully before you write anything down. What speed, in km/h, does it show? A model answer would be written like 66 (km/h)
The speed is 40 (km/h)
